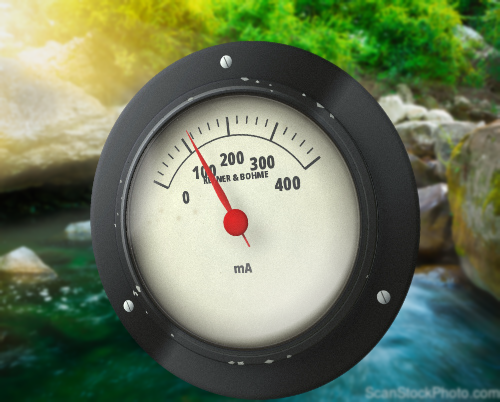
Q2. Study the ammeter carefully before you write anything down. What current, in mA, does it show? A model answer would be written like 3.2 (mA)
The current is 120 (mA)
